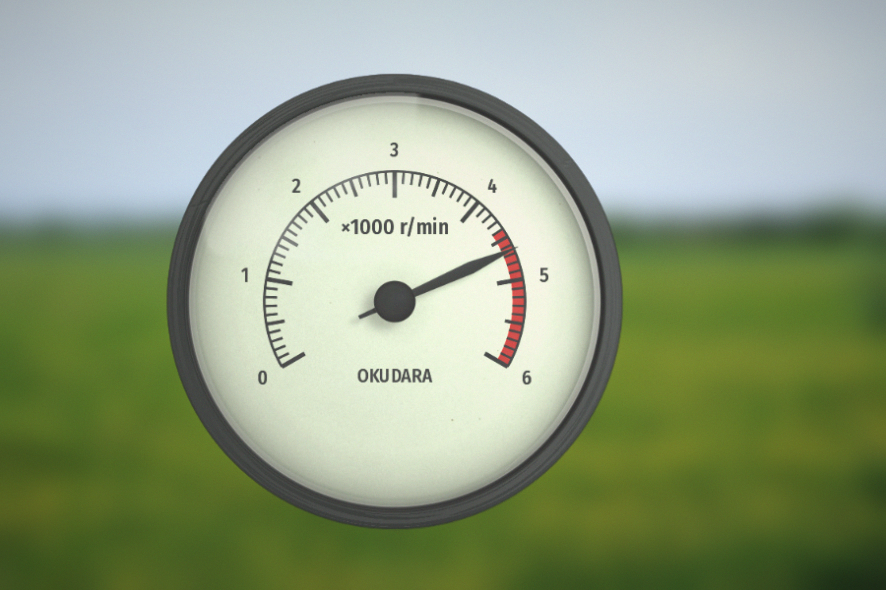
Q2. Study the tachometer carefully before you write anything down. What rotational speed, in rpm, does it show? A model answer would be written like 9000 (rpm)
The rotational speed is 4650 (rpm)
